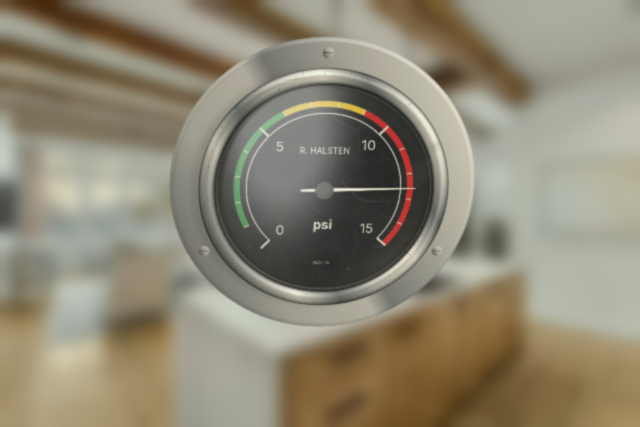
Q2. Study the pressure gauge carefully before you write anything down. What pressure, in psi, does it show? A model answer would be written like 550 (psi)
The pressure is 12.5 (psi)
